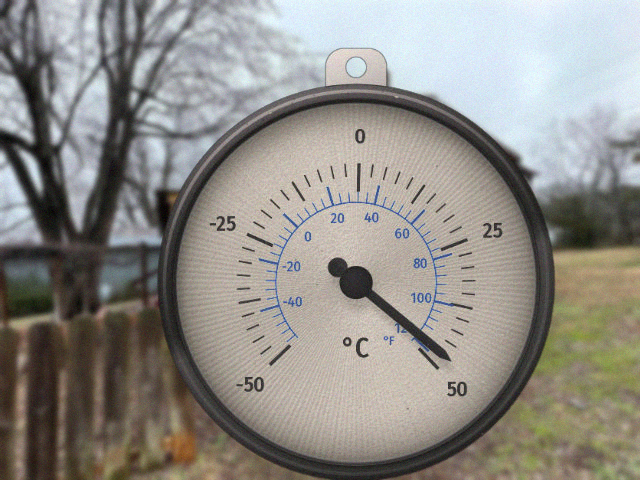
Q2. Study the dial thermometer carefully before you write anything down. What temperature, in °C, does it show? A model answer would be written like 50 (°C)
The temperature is 47.5 (°C)
